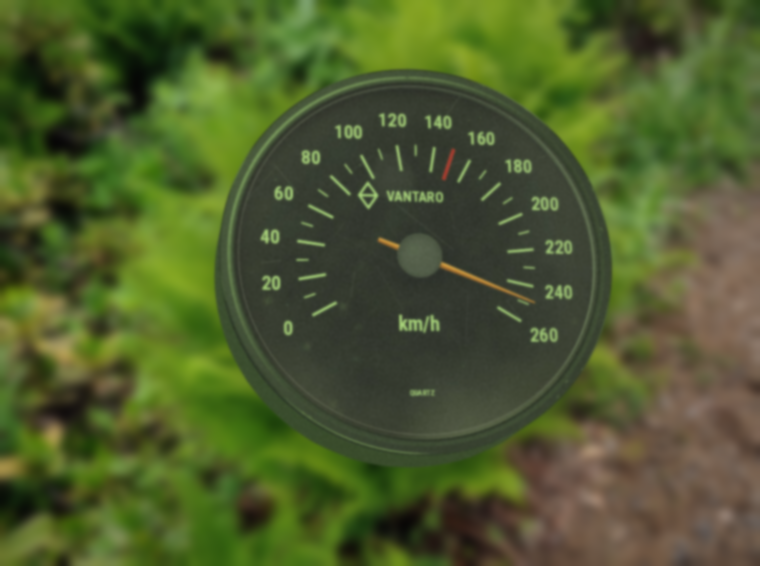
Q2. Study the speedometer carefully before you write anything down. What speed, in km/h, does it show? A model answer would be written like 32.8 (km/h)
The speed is 250 (km/h)
